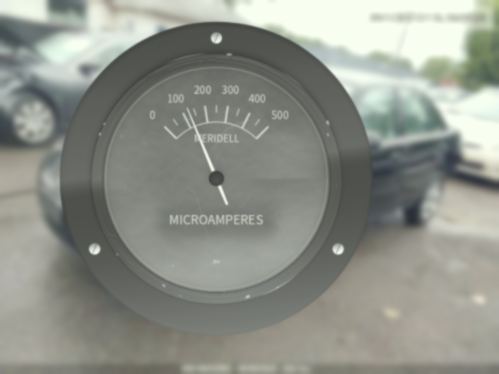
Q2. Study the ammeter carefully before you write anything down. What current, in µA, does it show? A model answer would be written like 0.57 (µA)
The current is 125 (µA)
